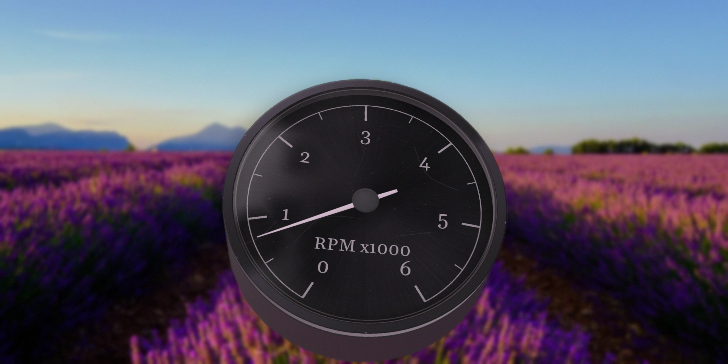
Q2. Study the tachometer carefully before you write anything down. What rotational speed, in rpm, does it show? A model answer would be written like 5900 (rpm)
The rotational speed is 750 (rpm)
